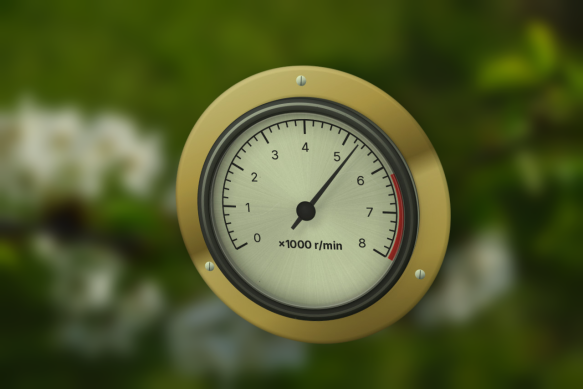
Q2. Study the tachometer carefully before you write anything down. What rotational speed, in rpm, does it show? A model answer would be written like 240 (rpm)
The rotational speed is 5300 (rpm)
